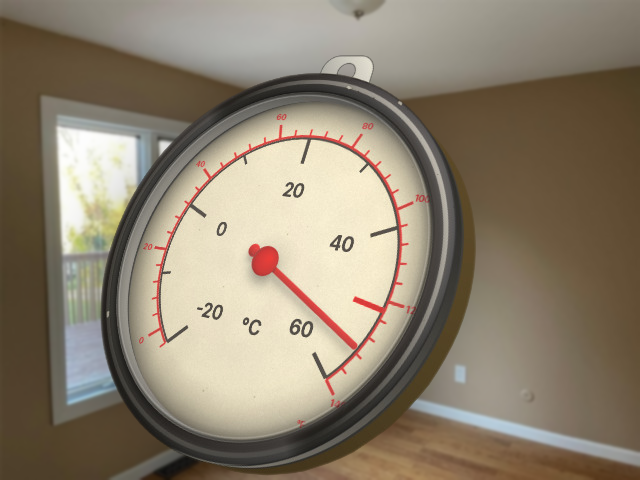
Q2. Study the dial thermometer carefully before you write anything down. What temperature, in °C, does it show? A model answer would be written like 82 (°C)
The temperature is 55 (°C)
